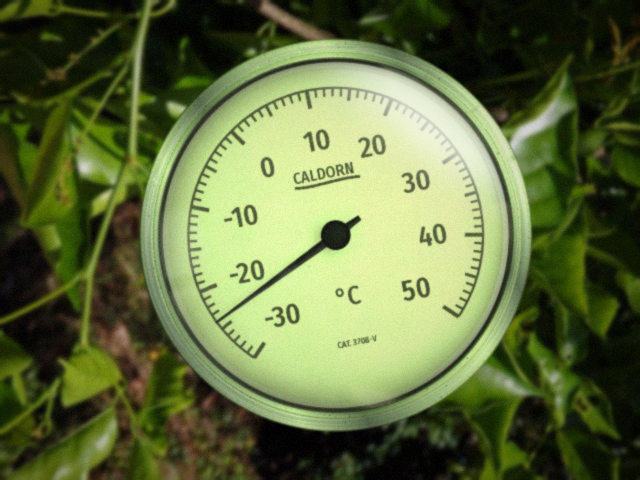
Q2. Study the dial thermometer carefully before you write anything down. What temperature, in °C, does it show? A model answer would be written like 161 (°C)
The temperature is -24 (°C)
